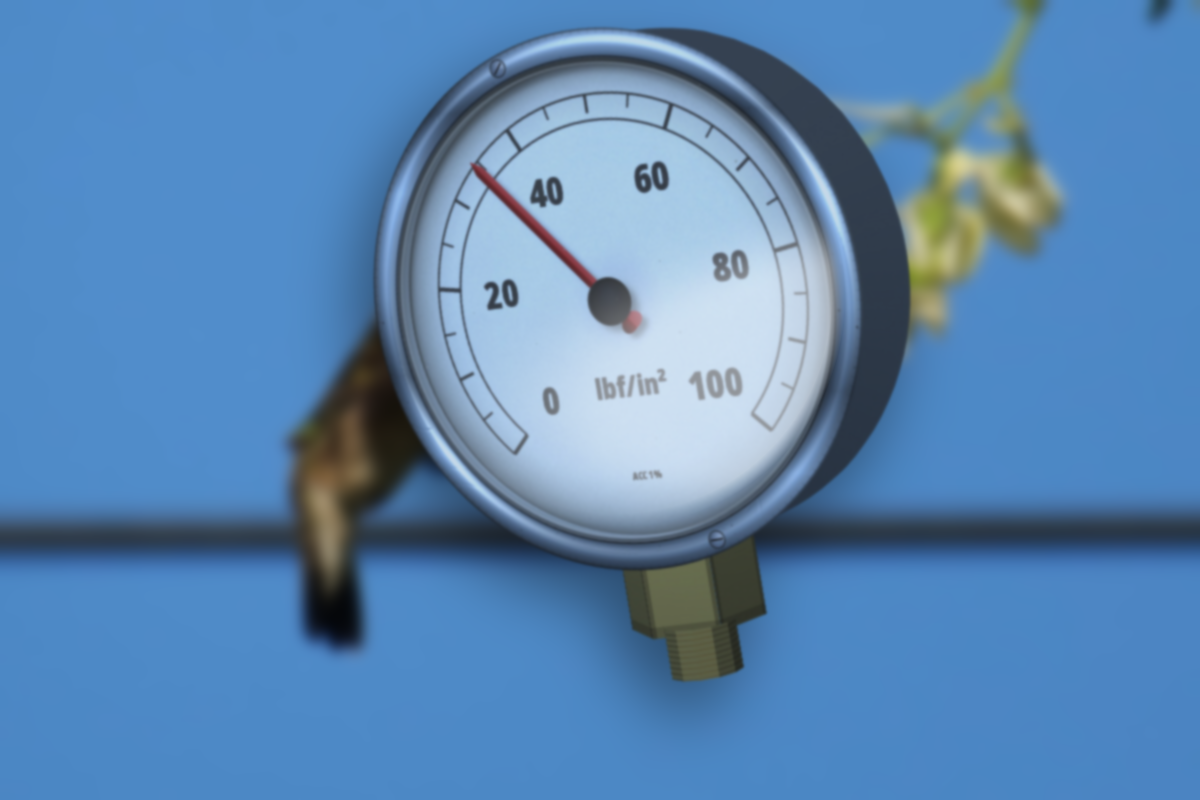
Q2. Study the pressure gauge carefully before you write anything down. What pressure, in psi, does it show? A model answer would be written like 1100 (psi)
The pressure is 35 (psi)
